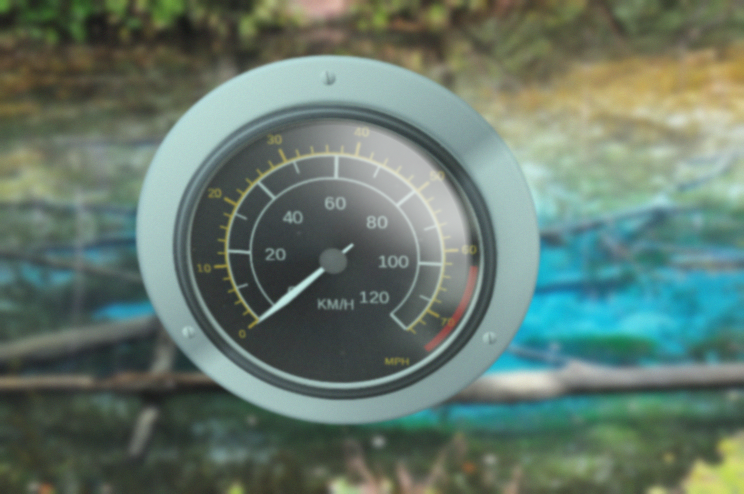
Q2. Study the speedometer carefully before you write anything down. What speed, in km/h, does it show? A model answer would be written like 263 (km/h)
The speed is 0 (km/h)
